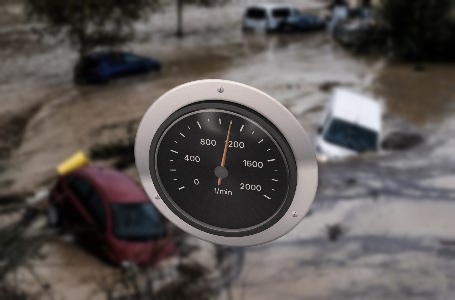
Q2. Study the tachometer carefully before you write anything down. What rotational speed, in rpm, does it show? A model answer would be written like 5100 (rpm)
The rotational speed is 1100 (rpm)
